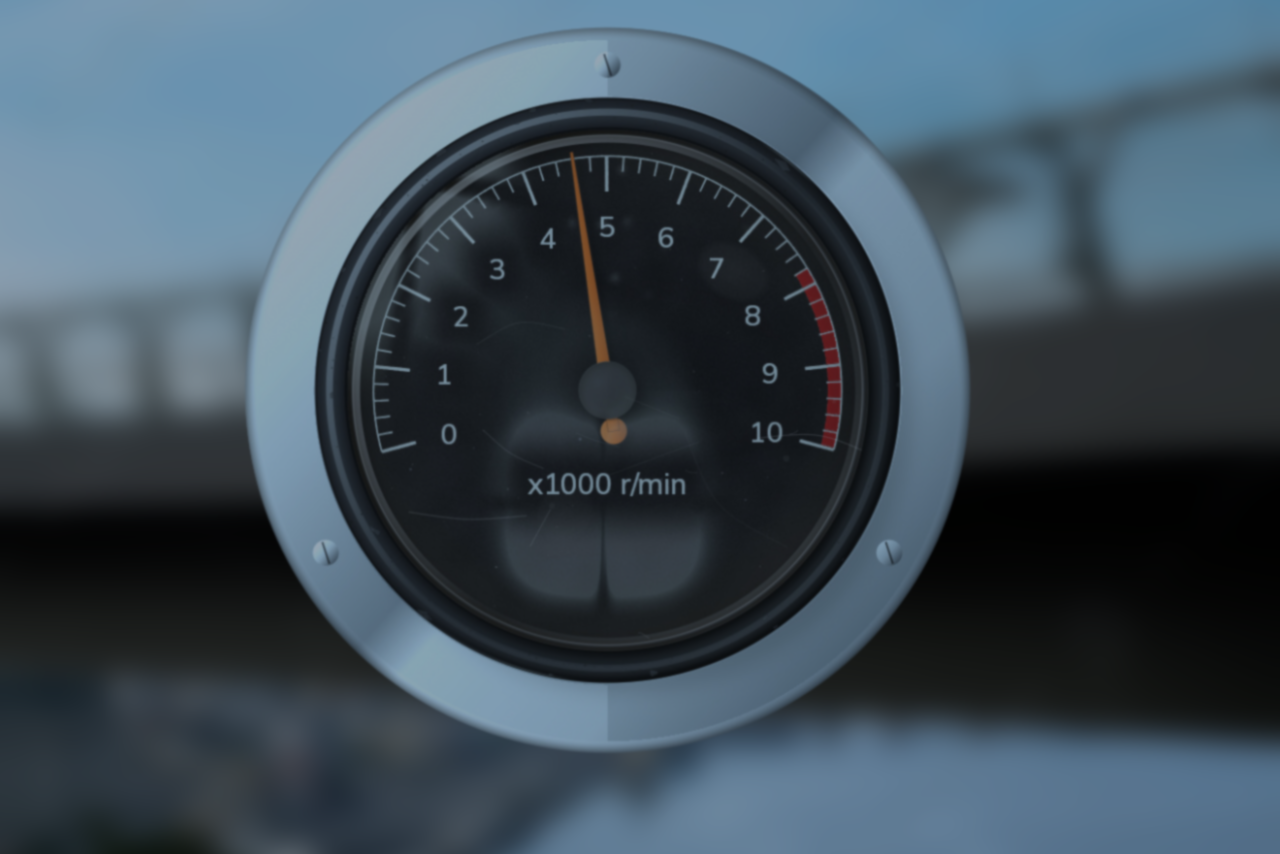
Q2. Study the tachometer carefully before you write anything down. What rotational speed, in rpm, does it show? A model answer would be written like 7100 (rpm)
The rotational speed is 4600 (rpm)
